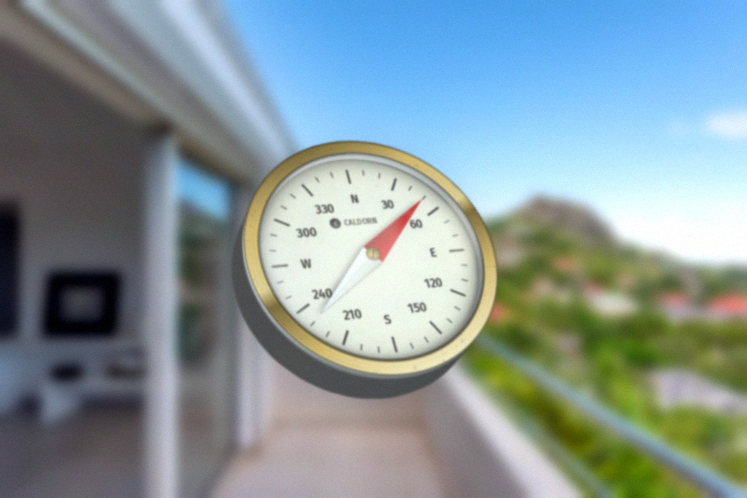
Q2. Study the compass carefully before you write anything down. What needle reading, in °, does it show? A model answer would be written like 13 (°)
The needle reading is 50 (°)
